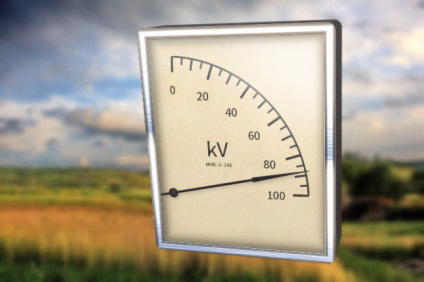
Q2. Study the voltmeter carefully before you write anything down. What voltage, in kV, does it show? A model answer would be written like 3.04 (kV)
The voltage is 87.5 (kV)
